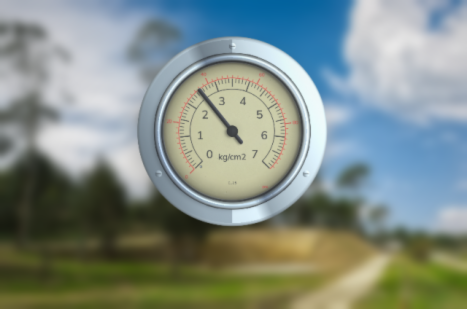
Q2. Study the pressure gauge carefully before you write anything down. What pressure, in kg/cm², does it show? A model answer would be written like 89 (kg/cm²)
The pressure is 2.5 (kg/cm²)
